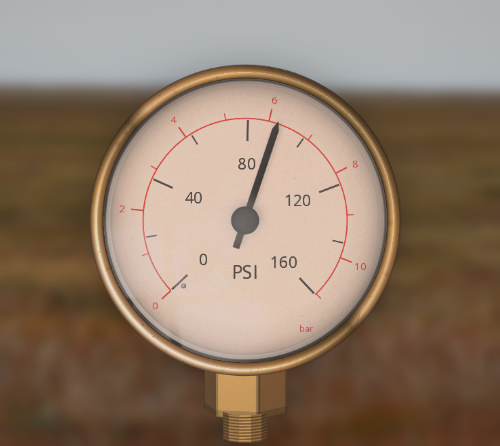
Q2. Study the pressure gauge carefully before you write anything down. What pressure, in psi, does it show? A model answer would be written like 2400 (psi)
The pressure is 90 (psi)
